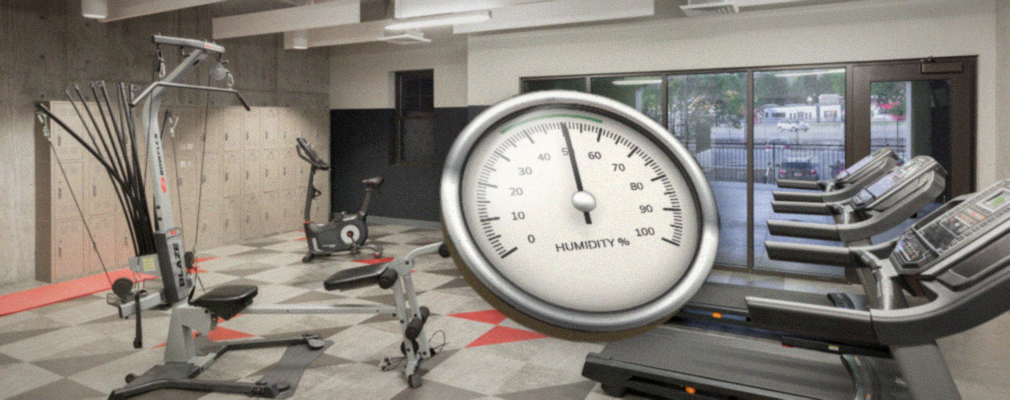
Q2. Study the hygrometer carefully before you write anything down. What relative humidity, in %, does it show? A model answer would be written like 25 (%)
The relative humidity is 50 (%)
